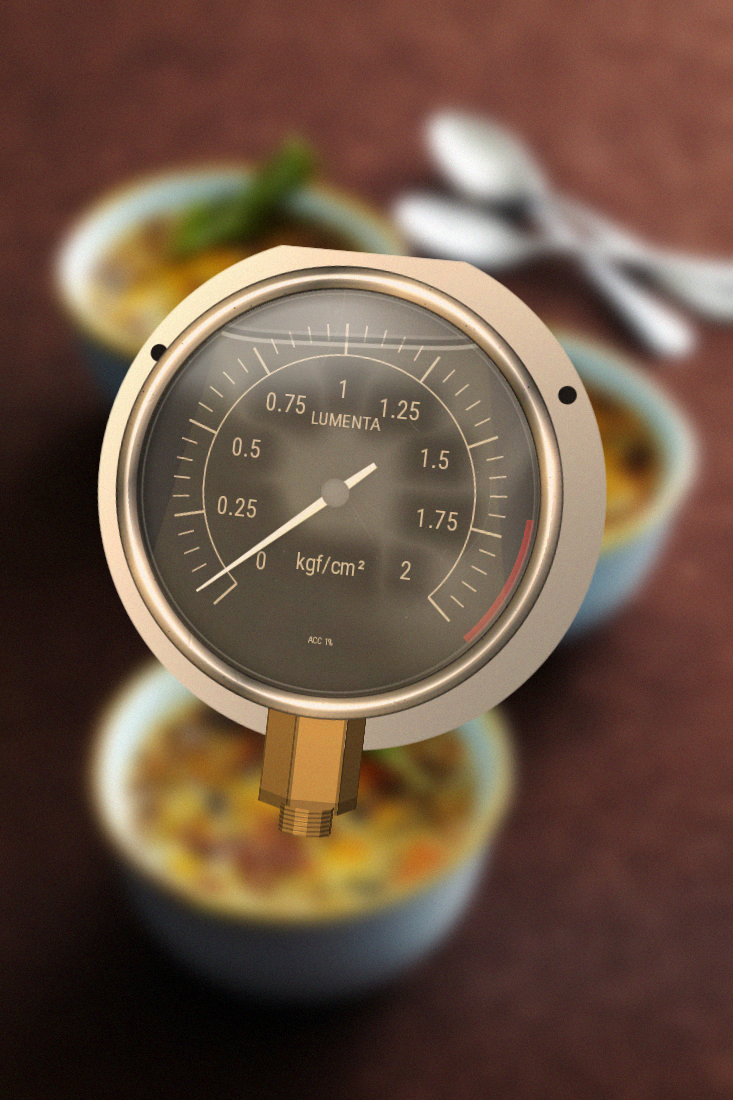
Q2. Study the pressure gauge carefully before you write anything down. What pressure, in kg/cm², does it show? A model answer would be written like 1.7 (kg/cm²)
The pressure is 0.05 (kg/cm²)
